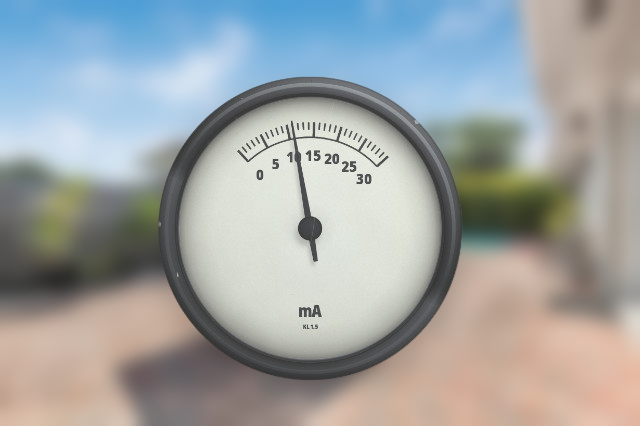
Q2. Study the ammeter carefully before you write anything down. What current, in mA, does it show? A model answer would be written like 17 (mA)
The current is 11 (mA)
